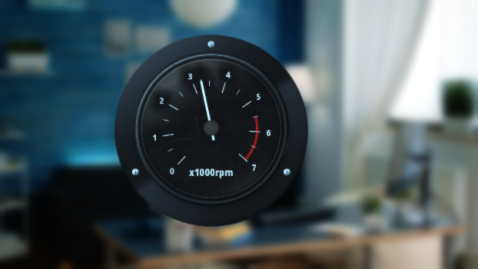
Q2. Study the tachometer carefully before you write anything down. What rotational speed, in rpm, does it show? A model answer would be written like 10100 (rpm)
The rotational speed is 3250 (rpm)
